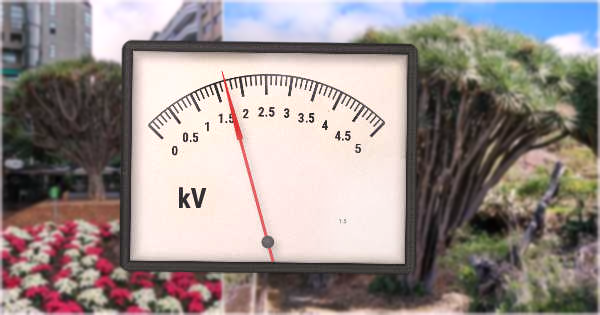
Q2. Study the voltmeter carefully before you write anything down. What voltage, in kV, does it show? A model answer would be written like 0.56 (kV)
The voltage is 1.7 (kV)
